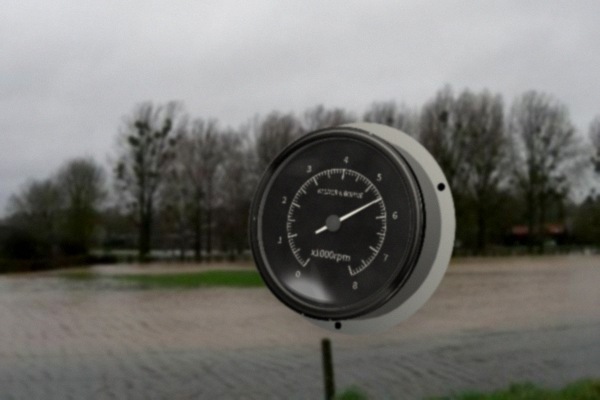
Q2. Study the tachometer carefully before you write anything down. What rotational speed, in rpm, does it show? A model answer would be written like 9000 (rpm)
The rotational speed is 5500 (rpm)
